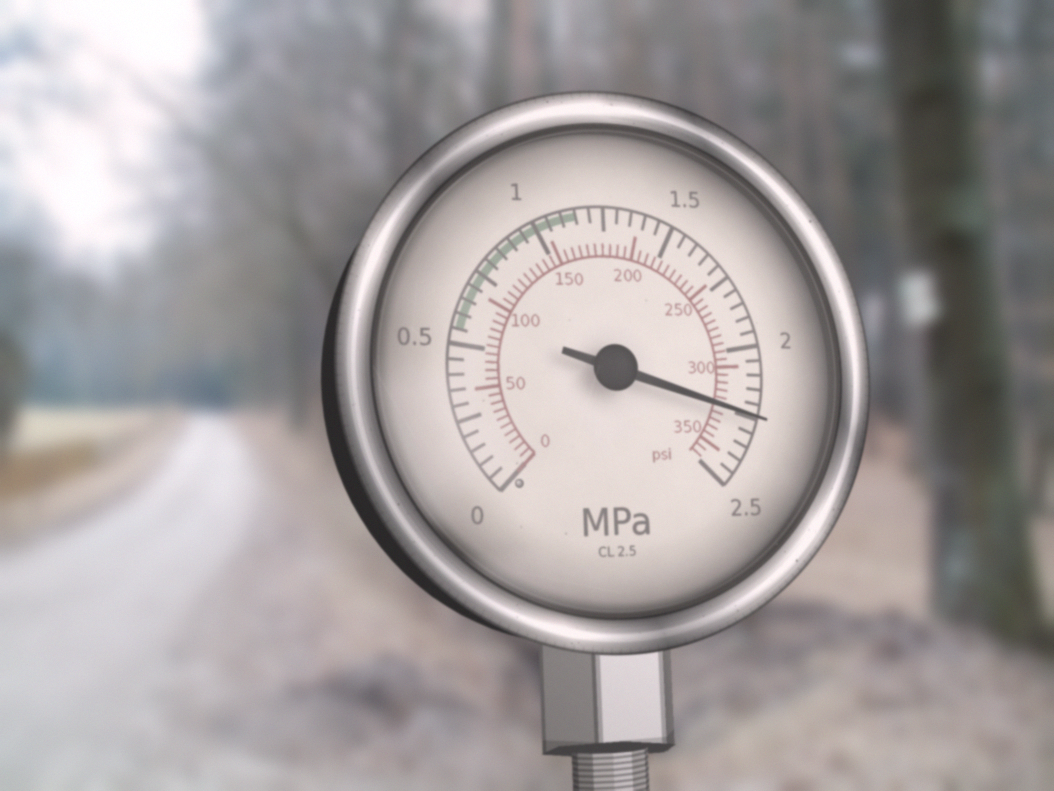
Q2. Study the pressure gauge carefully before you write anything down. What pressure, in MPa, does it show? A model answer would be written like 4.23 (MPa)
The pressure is 2.25 (MPa)
